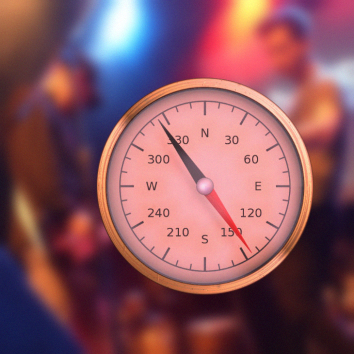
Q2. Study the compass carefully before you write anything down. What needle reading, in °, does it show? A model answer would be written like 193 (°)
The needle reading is 145 (°)
